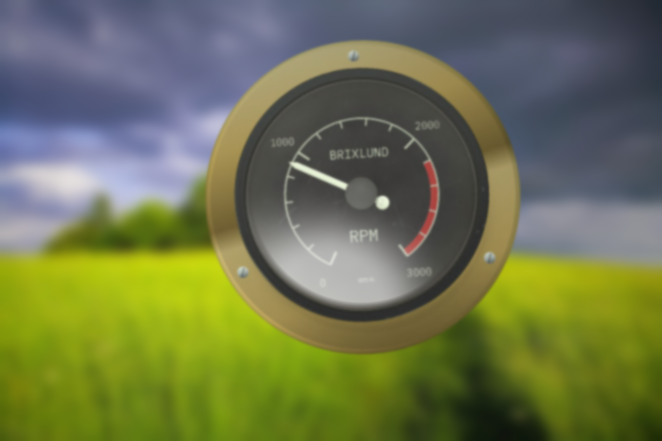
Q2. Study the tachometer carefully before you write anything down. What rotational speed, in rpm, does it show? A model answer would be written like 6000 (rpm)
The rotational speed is 900 (rpm)
